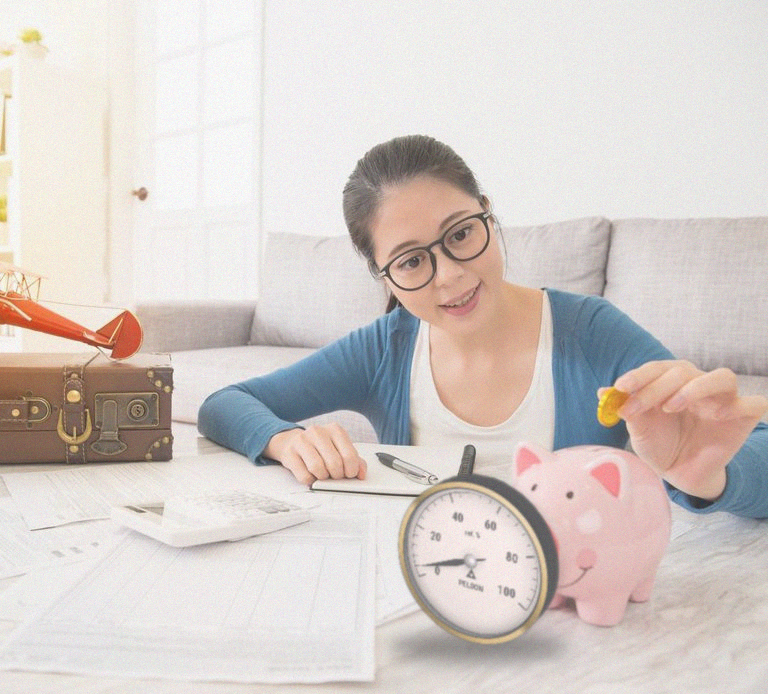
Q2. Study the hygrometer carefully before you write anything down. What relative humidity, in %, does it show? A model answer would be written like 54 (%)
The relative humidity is 4 (%)
